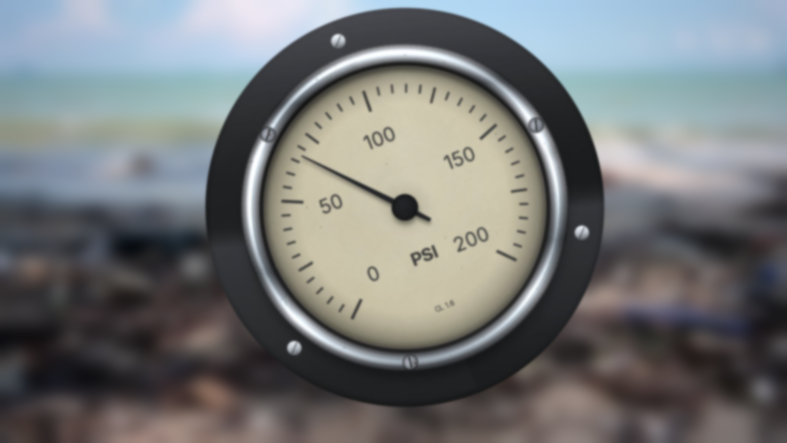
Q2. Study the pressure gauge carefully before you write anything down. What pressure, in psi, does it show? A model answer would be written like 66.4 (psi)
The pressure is 67.5 (psi)
